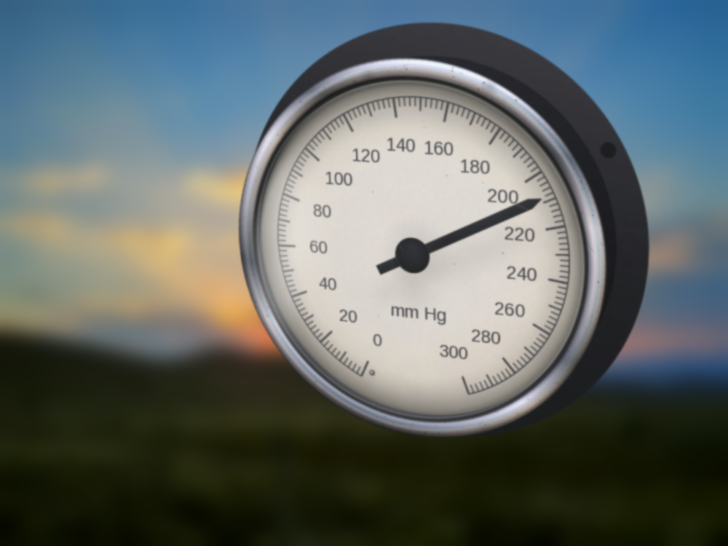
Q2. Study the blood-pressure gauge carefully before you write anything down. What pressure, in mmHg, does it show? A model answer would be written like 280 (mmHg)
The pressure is 208 (mmHg)
